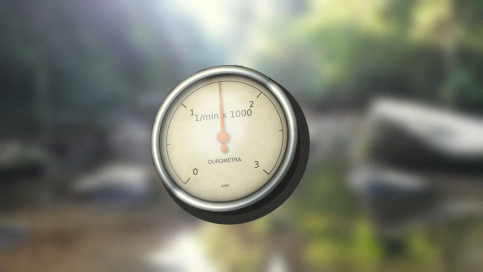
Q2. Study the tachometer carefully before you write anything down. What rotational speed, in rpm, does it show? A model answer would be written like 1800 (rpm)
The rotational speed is 1500 (rpm)
